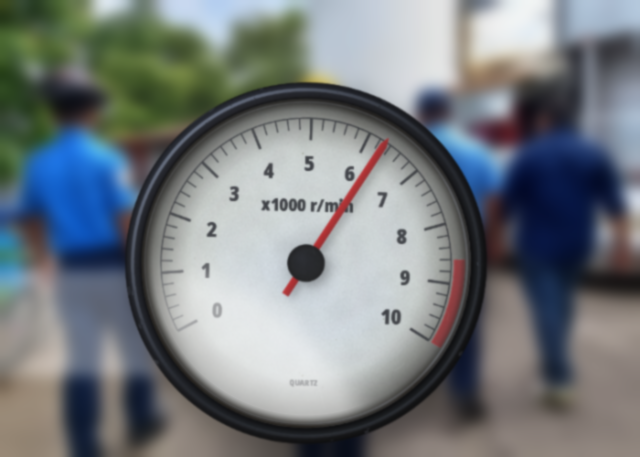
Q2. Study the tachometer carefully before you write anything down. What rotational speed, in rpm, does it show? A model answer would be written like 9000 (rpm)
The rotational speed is 6300 (rpm)
